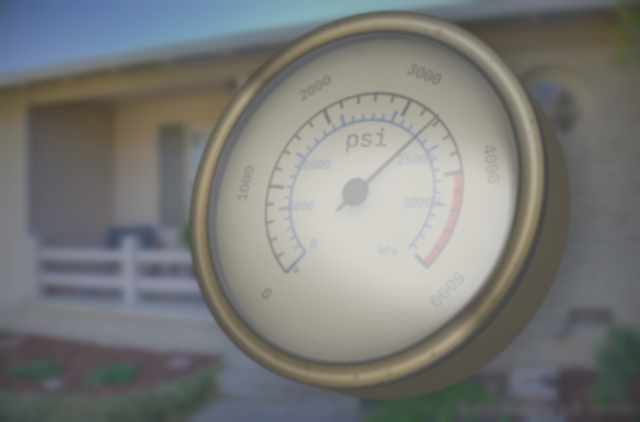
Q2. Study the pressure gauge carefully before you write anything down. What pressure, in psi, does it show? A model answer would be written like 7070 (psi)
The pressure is 3400 (psi)
